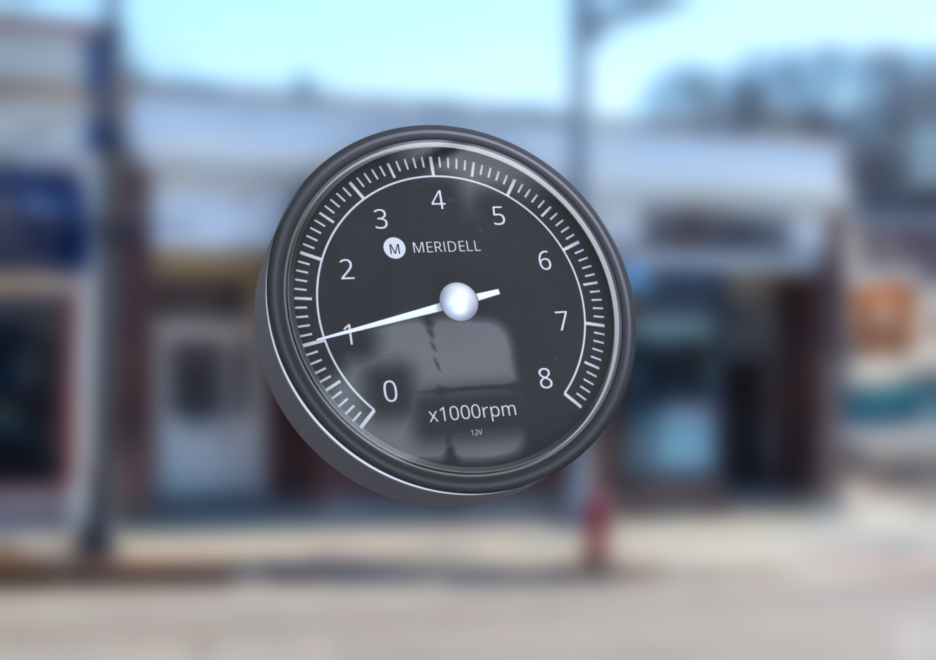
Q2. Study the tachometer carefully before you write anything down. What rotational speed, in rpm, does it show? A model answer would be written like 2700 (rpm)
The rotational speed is 1000 (rpm)
